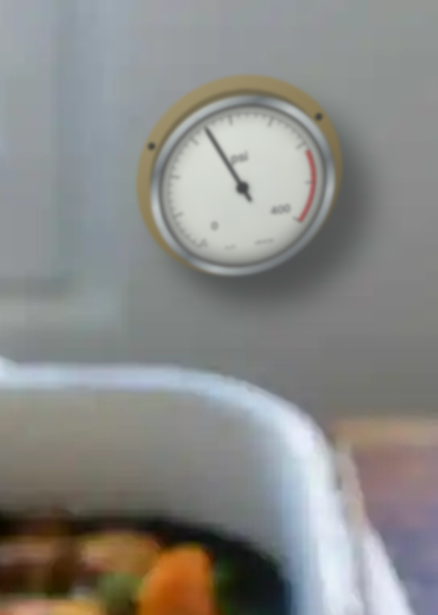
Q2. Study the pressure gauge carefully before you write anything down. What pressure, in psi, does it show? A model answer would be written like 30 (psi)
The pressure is 170 (psi)
